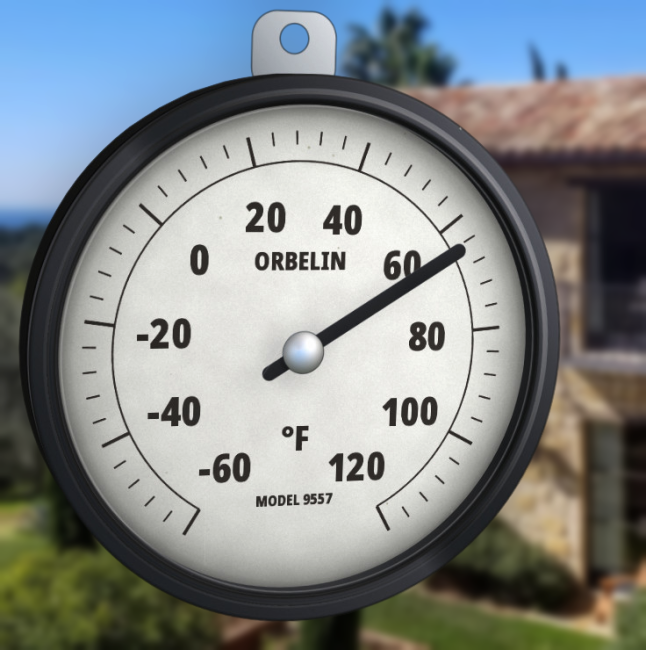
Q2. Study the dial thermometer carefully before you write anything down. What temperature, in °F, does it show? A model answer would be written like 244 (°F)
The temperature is 64 (°F)
